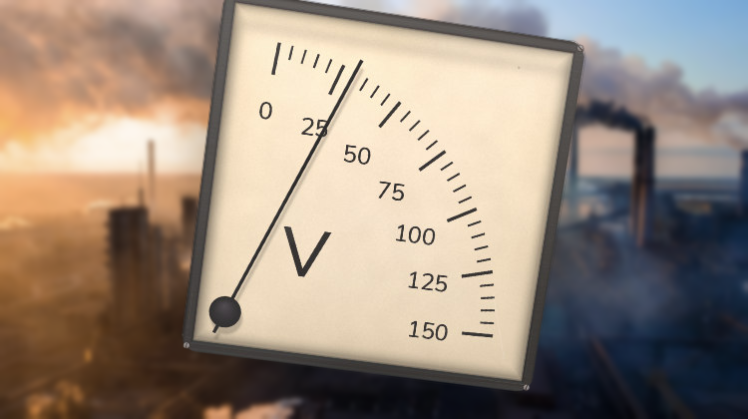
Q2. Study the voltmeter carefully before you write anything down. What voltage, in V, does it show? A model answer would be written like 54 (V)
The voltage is 30 (V)
